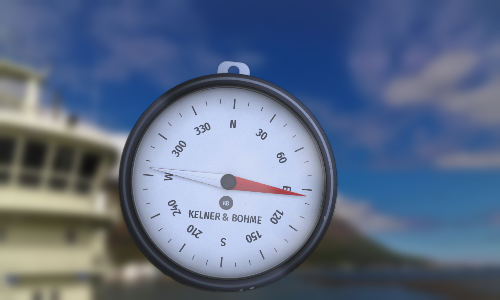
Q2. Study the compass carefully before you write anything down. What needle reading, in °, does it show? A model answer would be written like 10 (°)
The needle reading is 95 (°)
